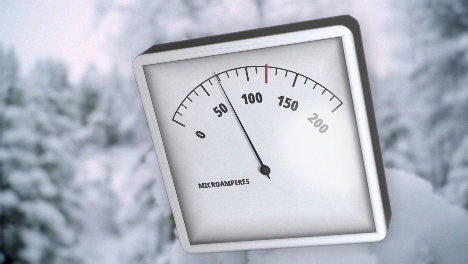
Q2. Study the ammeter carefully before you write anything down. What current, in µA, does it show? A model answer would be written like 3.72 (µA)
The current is 70 (µA)
